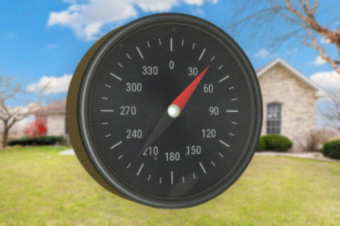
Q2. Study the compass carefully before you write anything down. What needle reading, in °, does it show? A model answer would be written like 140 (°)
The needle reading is 40 (°)
